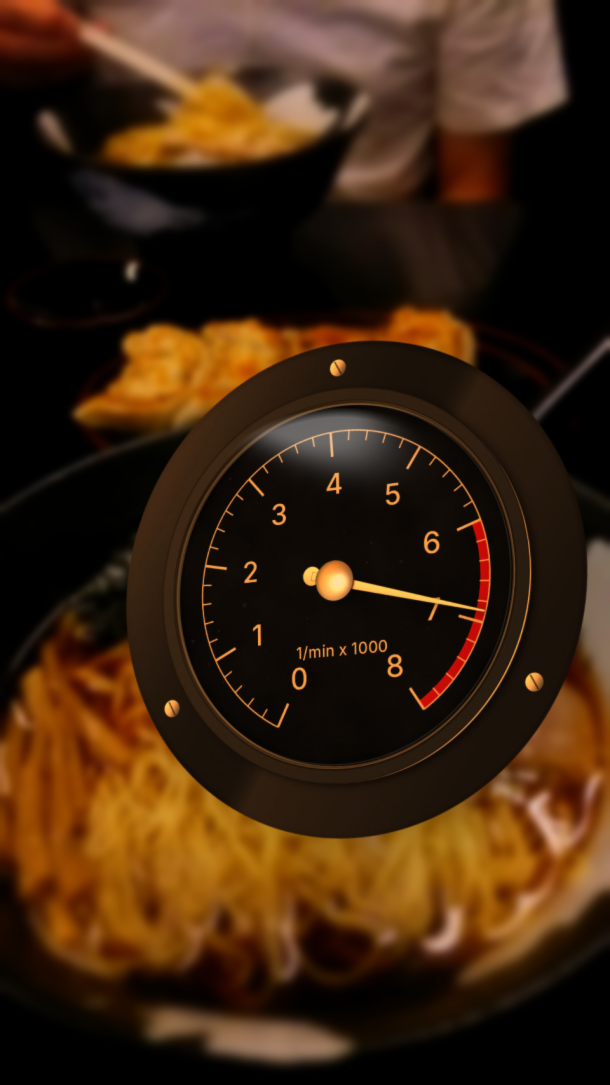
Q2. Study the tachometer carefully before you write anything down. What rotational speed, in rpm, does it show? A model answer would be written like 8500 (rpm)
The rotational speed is 6900 (rpm)
